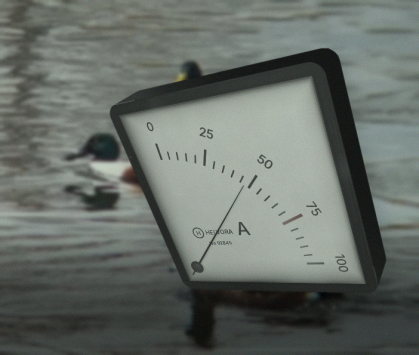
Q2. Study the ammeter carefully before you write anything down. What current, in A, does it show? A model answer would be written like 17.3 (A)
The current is 47.5 (A)
